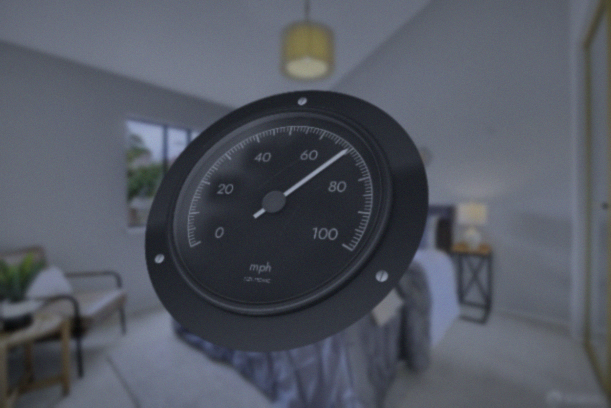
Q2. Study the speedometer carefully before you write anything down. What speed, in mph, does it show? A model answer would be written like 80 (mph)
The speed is 70 (mph)
